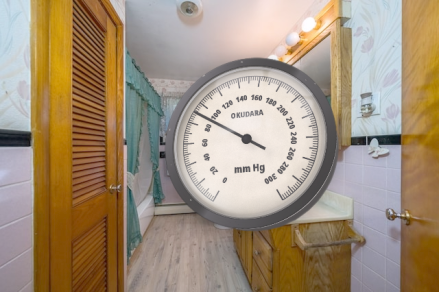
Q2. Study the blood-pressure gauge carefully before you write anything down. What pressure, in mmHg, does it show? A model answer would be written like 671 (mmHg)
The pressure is 90 (mmHg)
